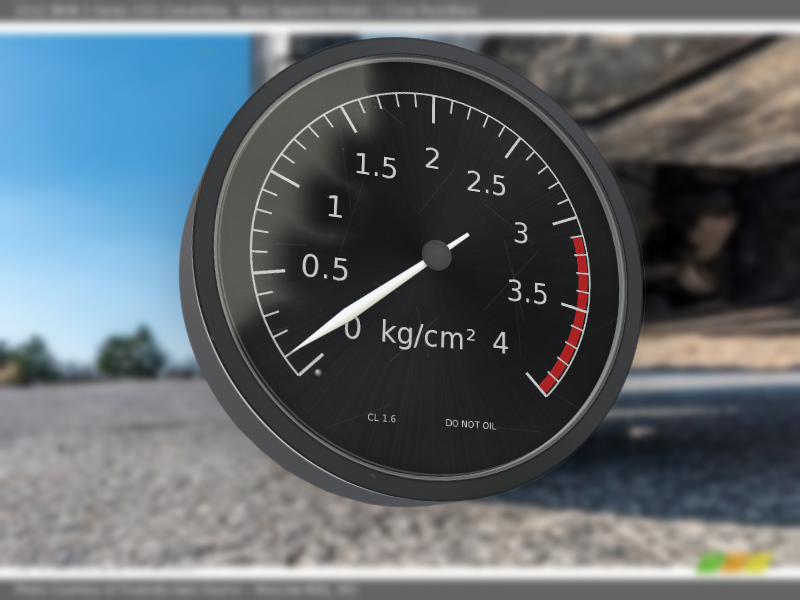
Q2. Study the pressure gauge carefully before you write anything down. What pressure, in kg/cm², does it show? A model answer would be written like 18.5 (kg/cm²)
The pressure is 0.1 (kg/cm²)
